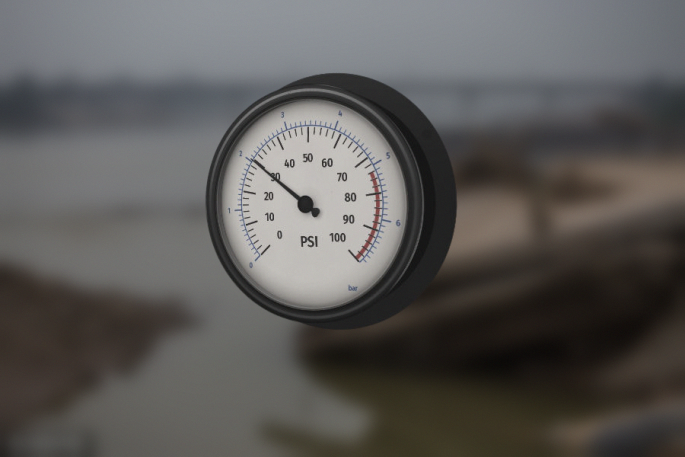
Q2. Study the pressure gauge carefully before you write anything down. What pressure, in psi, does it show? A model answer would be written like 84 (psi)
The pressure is 30 (psi)
